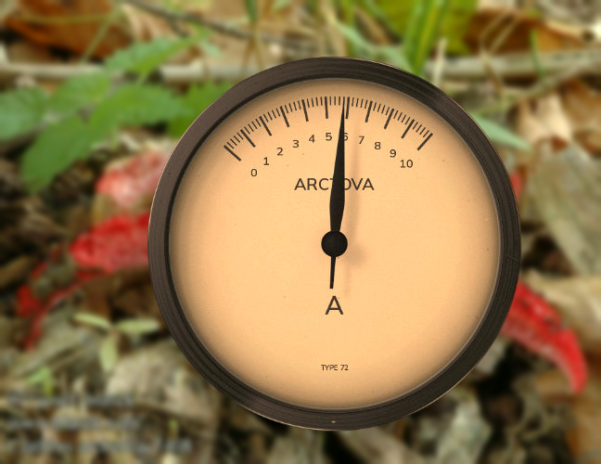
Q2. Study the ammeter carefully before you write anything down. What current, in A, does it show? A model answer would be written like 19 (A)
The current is 5.8 (A)
